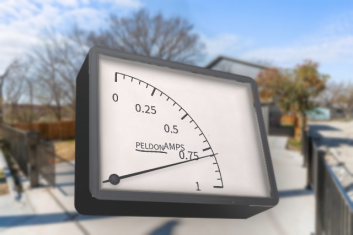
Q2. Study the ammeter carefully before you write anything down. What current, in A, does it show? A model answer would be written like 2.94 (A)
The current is 0.8 (A)
